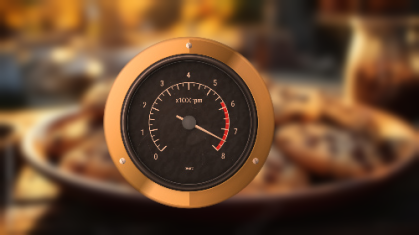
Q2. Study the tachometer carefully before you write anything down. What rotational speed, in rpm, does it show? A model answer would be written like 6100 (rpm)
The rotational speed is 7500 (rpm)
